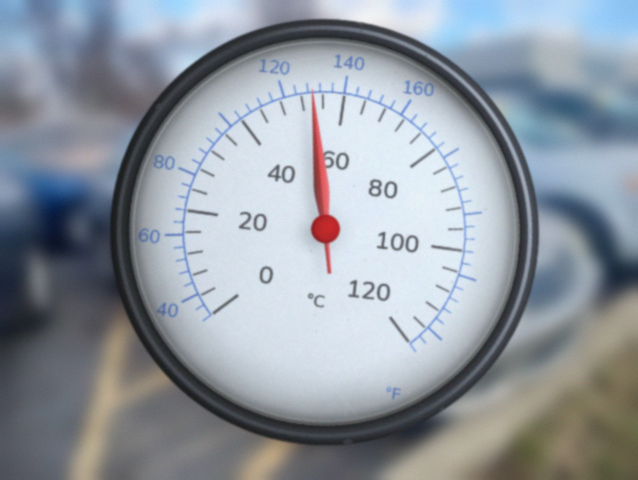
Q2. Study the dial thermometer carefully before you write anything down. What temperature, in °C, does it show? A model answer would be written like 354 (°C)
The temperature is 54 (°C)
